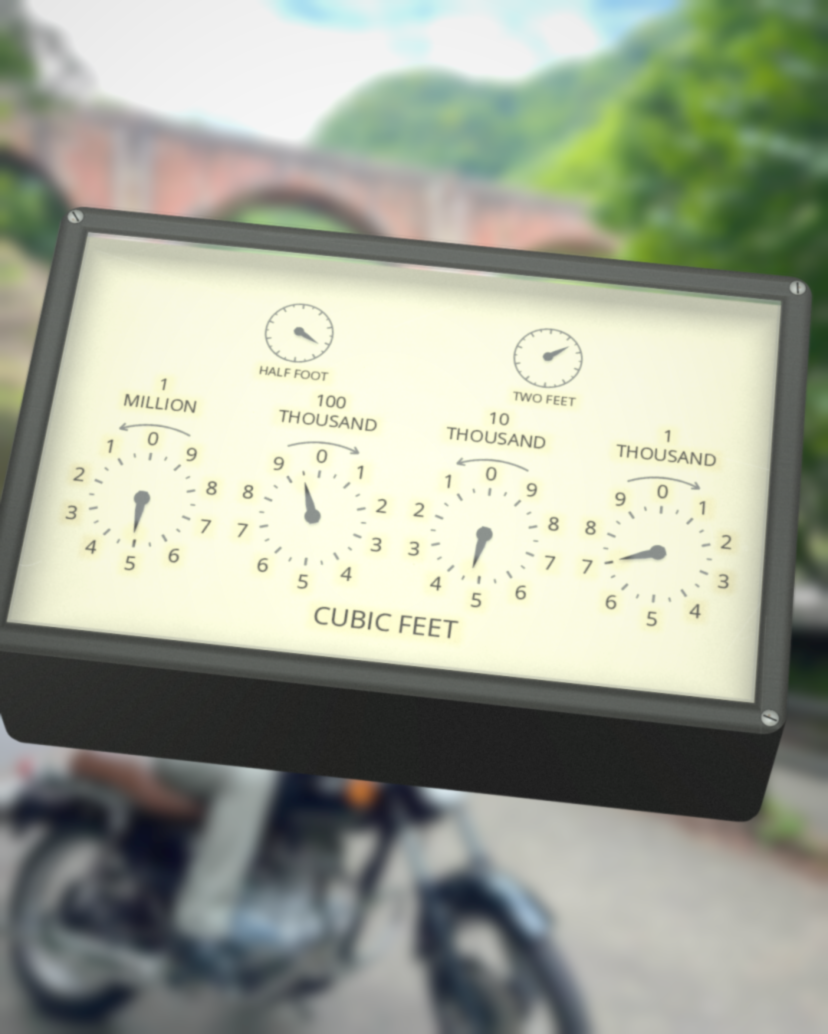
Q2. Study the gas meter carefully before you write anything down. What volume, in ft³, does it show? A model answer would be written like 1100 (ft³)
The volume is 494700 (ft³)
